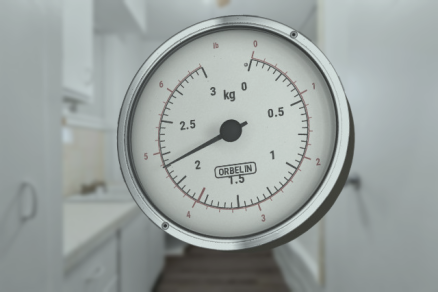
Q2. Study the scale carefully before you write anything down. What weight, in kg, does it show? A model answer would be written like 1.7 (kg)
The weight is 2.15 (kg)
